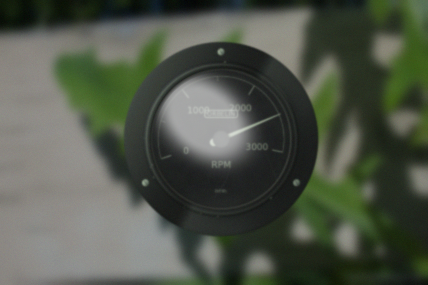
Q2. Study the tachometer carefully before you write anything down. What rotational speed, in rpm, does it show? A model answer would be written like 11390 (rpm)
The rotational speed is 2500 (rpm)
